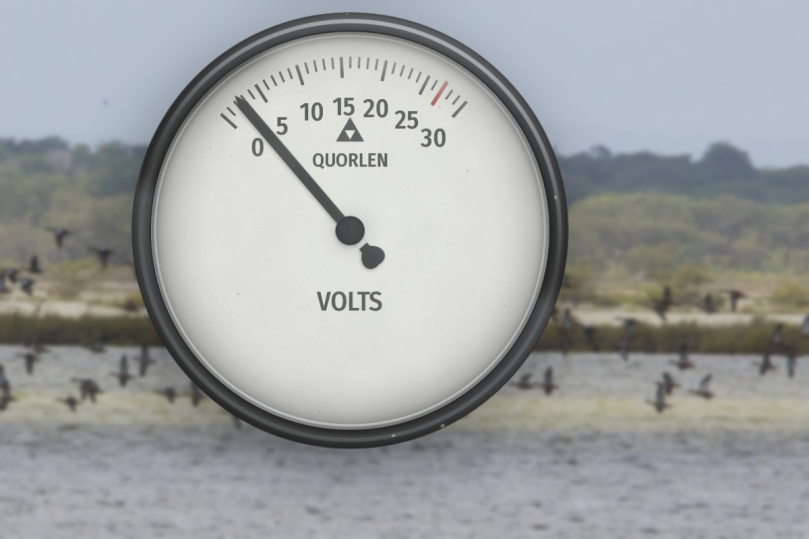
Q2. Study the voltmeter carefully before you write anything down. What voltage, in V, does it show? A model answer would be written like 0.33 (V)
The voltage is 2.5 (V)
